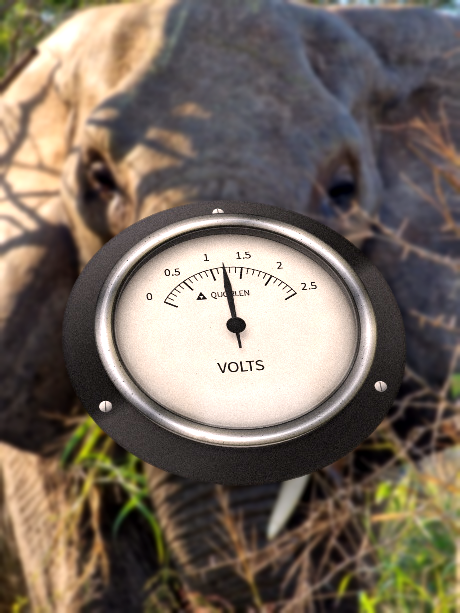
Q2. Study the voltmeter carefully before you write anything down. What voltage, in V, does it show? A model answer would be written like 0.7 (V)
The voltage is 1.2 (V)
